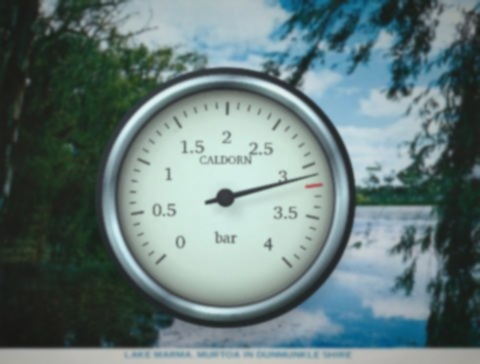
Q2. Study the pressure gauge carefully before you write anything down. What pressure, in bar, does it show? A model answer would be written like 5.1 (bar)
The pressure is 3.1 (bar)
